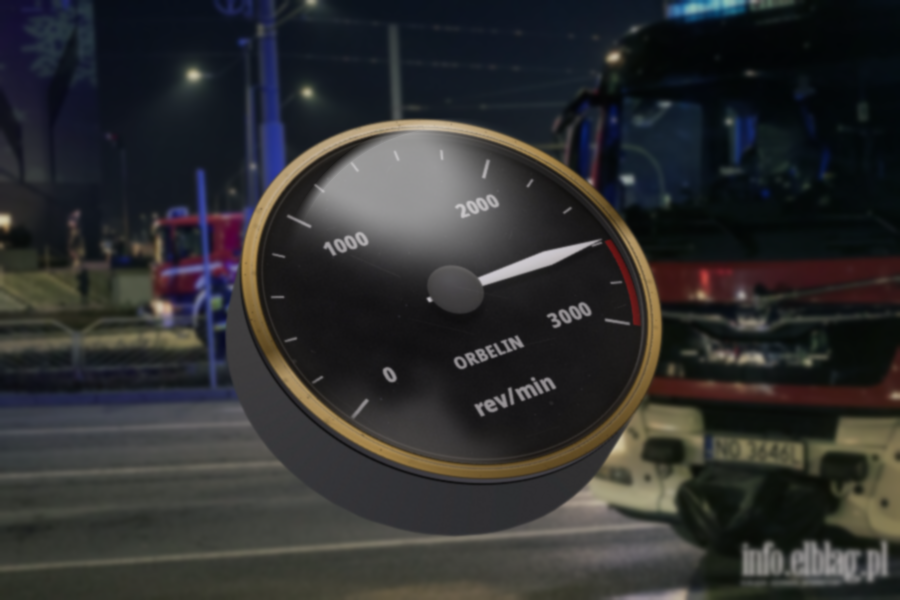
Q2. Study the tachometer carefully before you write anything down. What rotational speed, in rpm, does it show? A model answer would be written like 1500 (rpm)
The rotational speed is 2600 (rpm)
